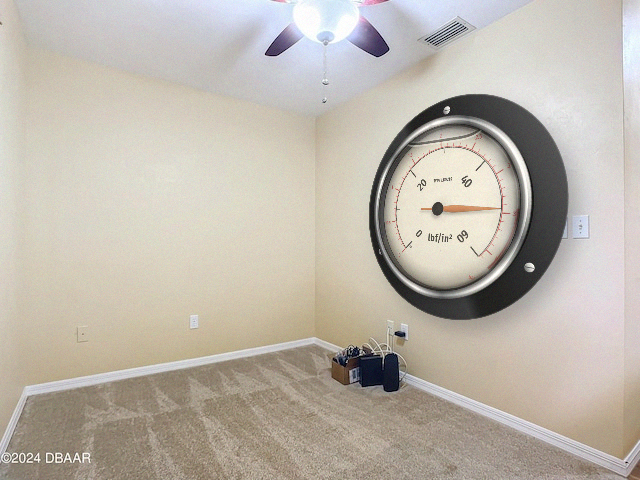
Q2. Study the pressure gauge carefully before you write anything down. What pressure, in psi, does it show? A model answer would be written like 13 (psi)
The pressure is 50 (psi)
